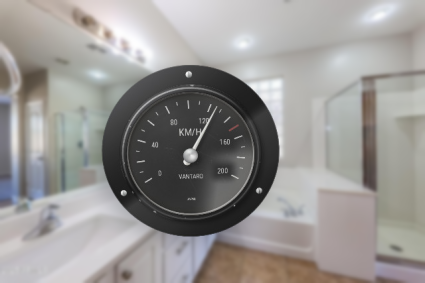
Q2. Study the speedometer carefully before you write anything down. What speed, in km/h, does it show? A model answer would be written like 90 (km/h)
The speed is 125 (km/h)
